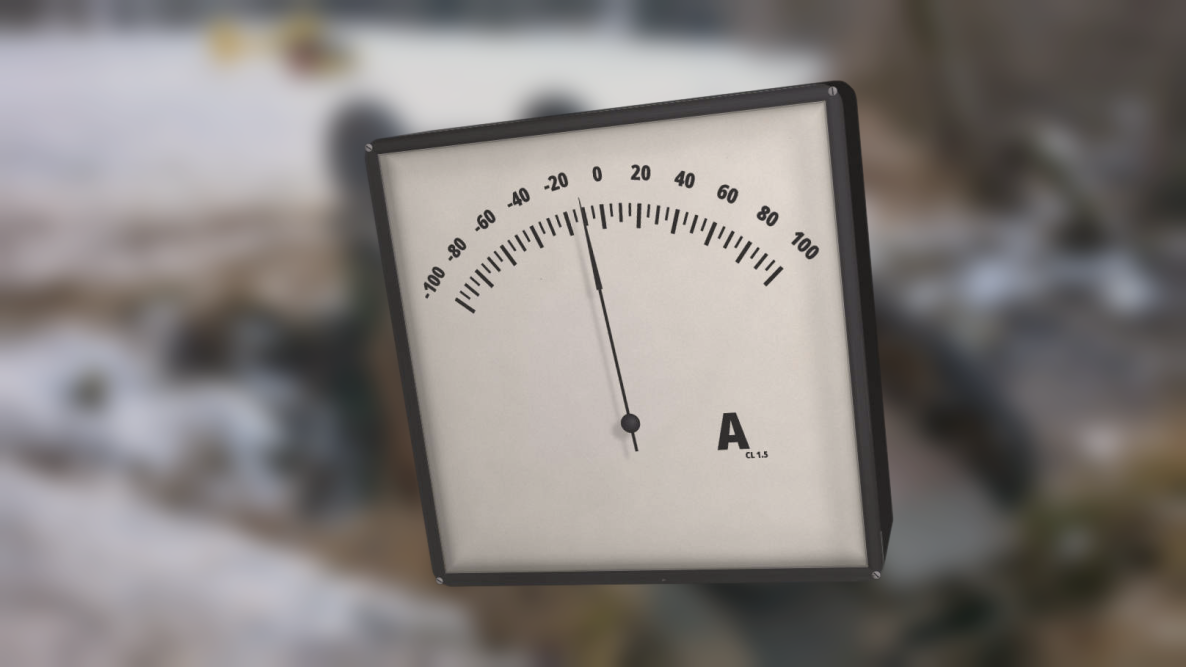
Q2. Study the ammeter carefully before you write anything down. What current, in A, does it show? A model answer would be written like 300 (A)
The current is -10 (A)
